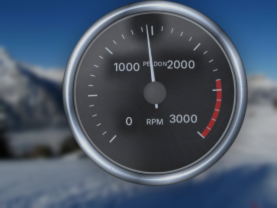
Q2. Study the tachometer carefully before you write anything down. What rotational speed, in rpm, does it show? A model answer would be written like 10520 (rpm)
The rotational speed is 1450 (rpm)
